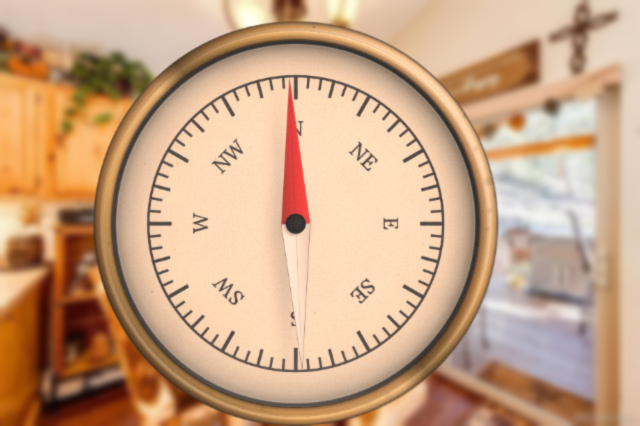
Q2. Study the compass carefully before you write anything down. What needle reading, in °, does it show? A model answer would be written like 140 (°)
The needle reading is 357.5 (°)
